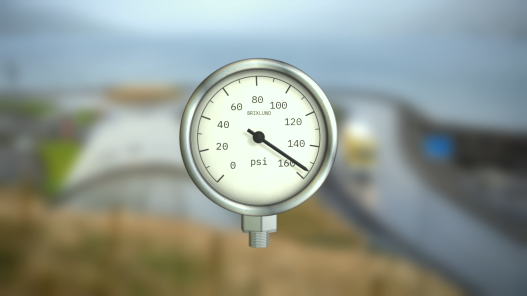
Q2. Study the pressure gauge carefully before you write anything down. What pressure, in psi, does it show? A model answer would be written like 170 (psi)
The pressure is 155 (psi)
